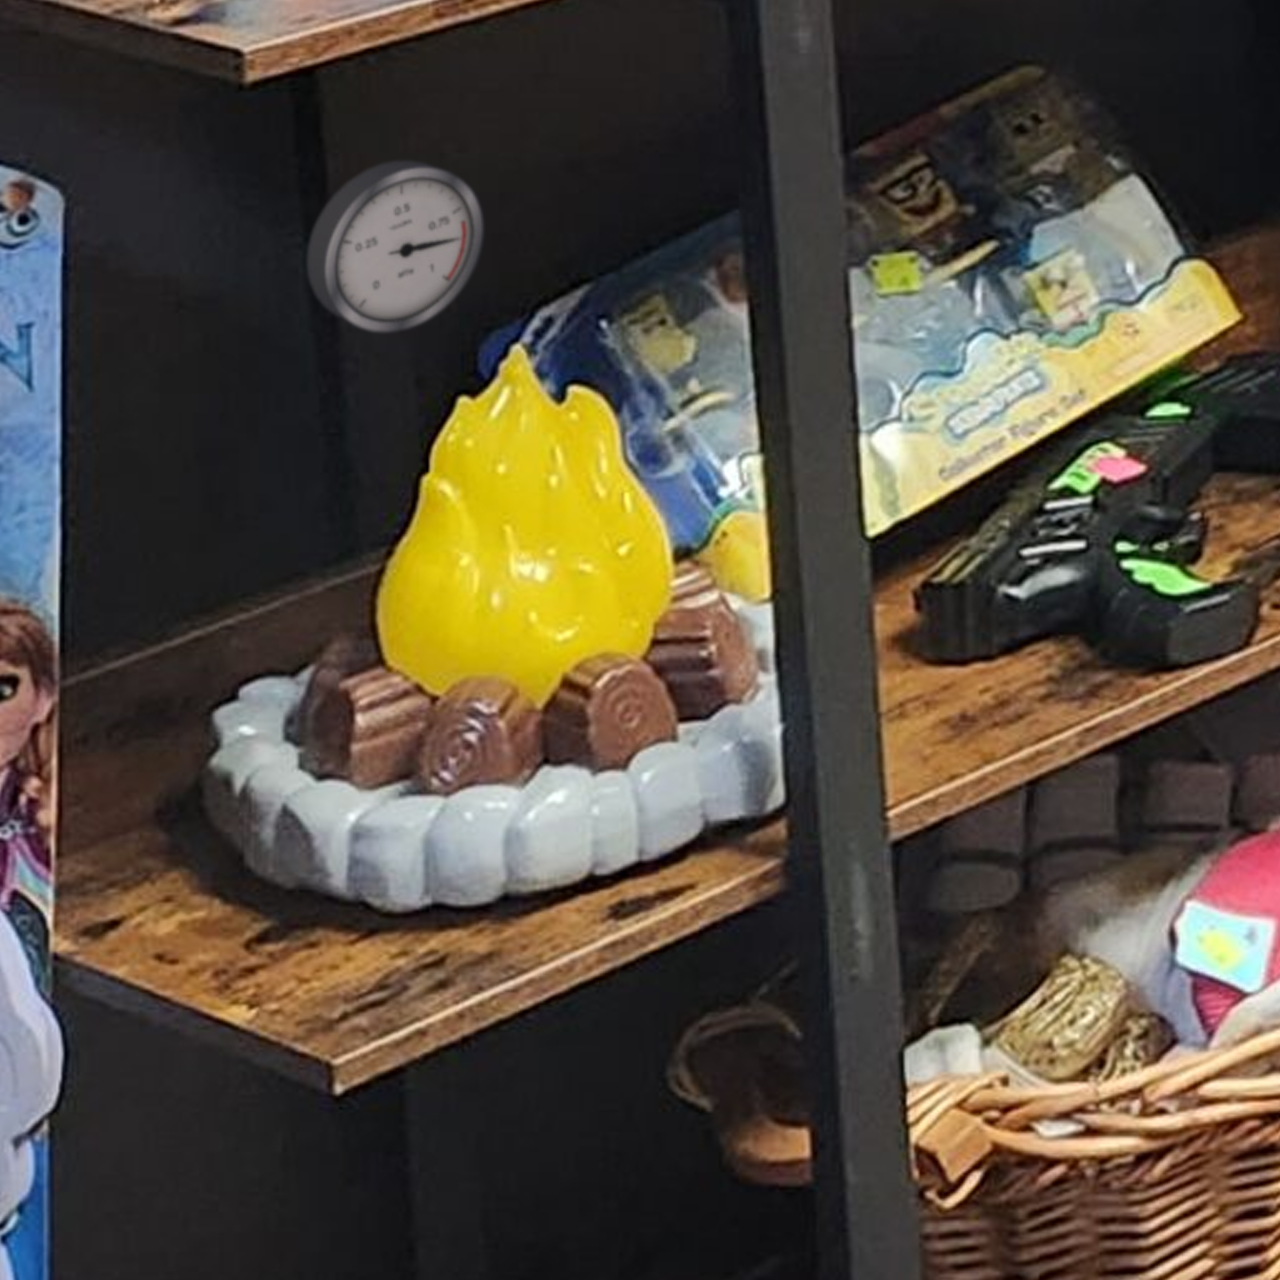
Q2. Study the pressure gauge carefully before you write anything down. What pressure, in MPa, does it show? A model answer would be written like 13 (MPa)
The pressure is 0.85 (MPa)
